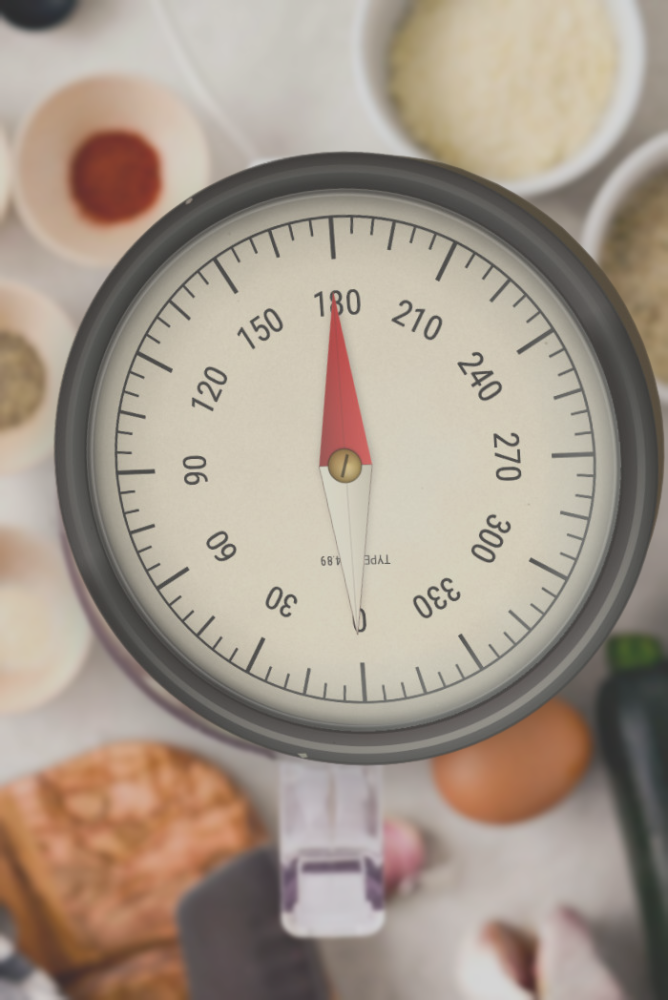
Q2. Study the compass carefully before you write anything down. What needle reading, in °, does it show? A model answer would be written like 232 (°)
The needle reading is 180 (°)
